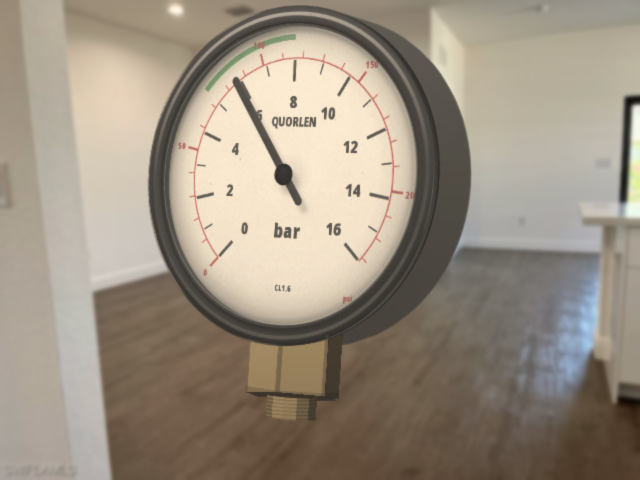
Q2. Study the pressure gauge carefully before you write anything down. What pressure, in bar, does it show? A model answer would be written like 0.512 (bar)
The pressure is 6 (bar)
